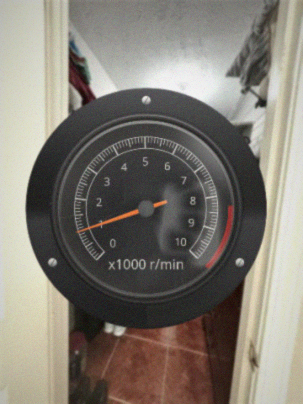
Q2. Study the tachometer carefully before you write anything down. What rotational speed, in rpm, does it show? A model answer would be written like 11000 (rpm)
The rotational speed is 1000 (rpm)
